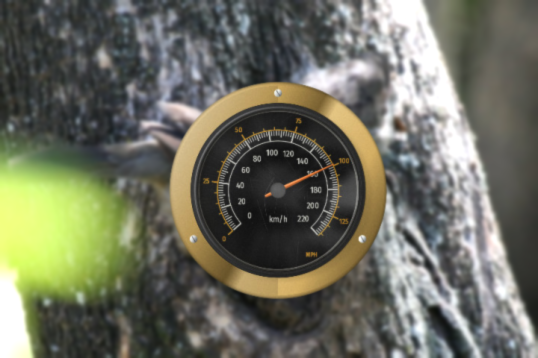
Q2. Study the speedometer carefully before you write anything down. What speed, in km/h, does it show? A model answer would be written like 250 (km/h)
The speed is 160 (km/h)
